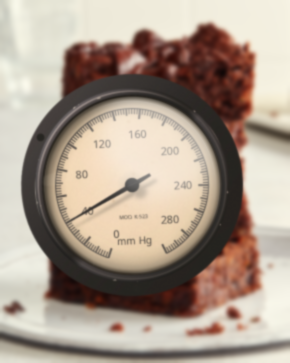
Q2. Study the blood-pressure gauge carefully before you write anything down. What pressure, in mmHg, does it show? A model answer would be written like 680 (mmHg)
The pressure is 40 (mmHg)
